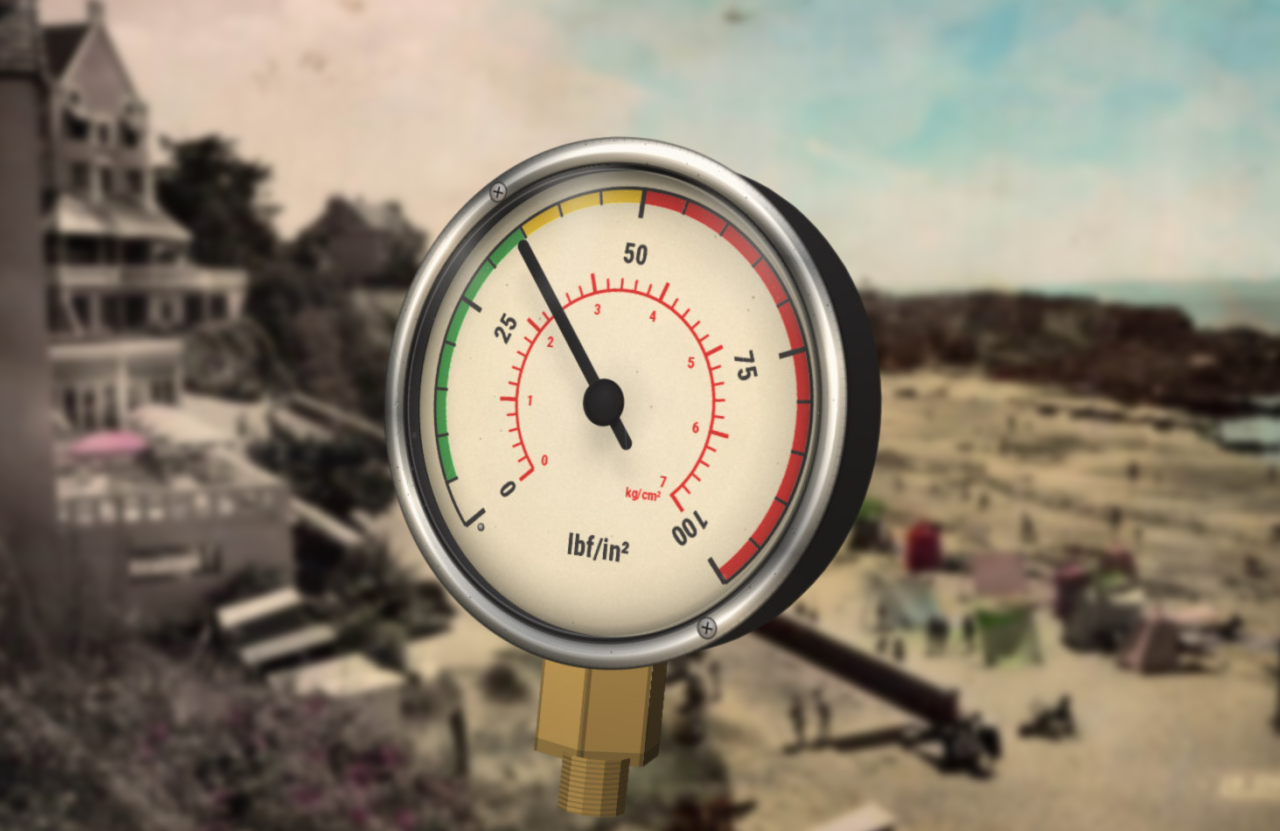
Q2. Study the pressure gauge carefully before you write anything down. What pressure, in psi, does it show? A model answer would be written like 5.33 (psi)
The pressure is 35 (psi)
